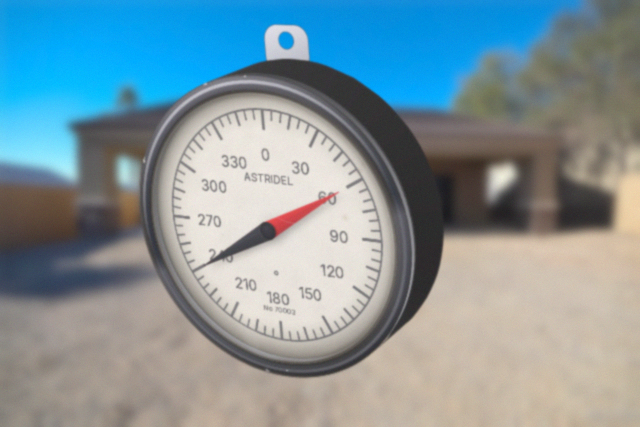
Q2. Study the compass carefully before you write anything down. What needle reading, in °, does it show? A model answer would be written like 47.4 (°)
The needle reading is 60 (°)
